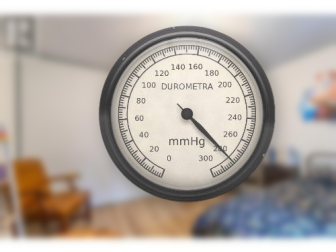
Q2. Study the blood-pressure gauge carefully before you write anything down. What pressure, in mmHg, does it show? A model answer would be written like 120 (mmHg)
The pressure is 280 (mmHg)
